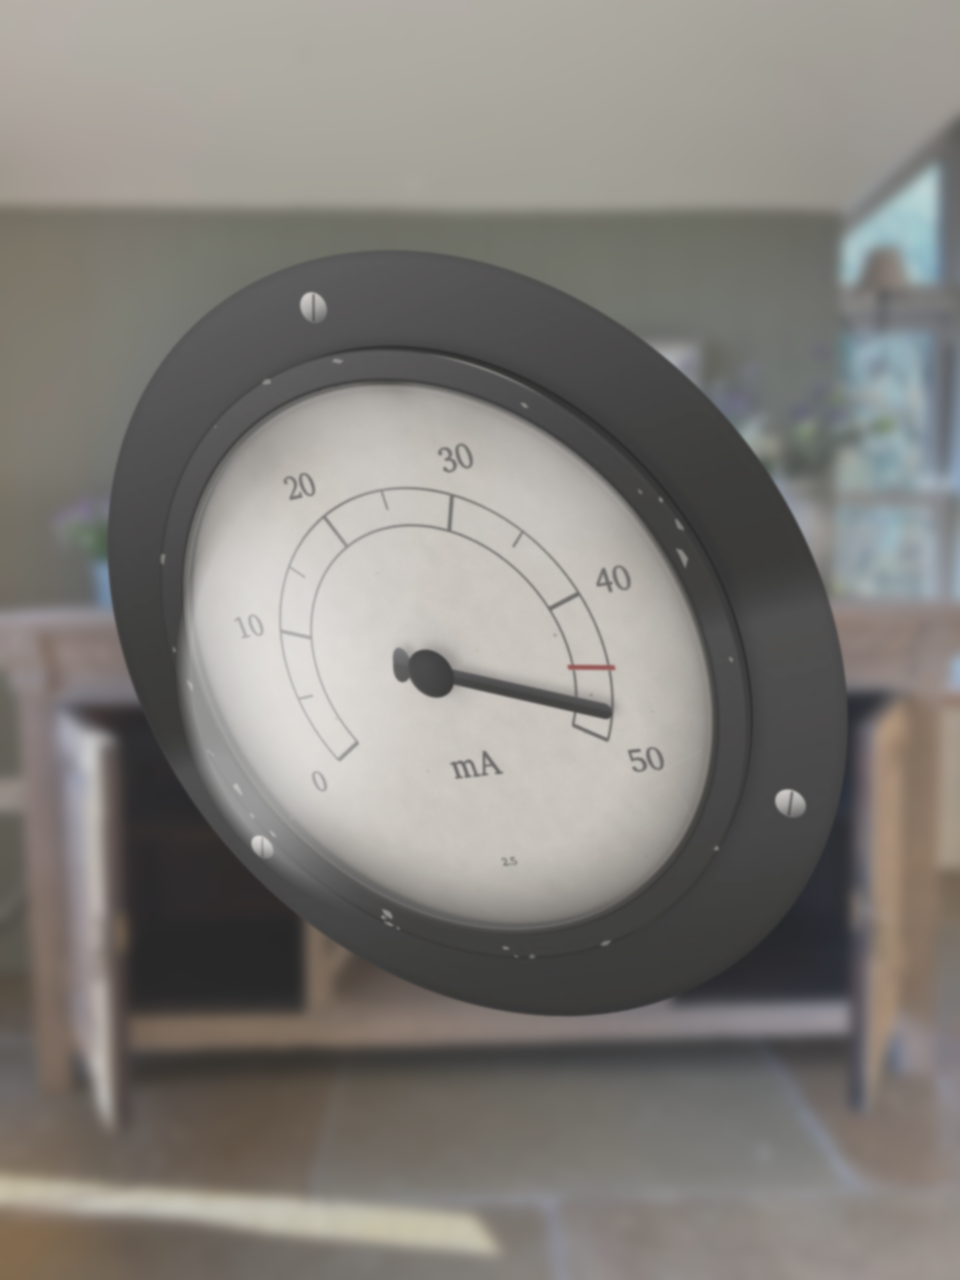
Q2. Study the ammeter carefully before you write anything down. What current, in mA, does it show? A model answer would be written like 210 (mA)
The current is 47.5 (mA)
